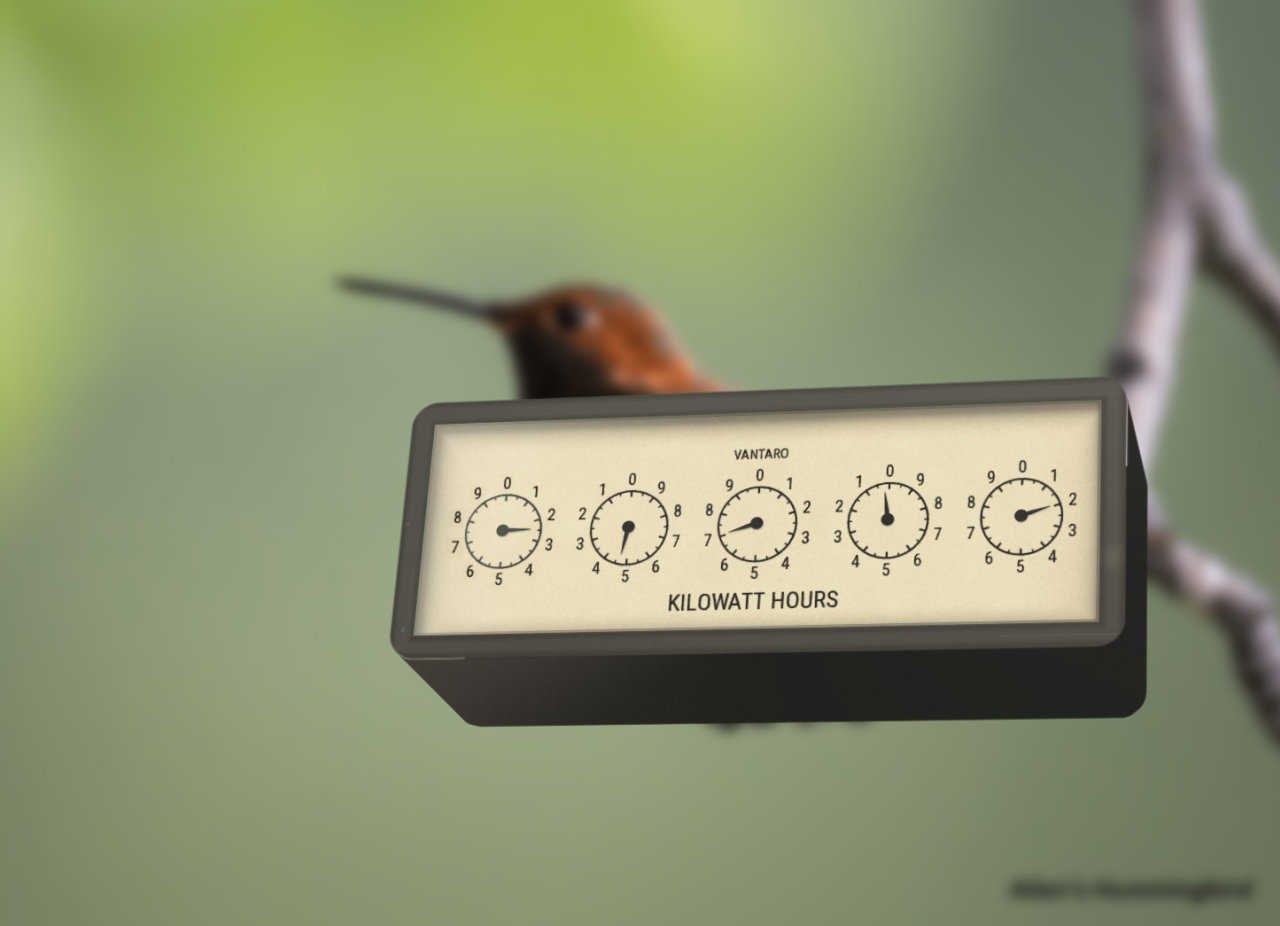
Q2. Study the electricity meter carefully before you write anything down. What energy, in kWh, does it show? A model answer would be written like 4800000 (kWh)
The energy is 24702 (kWh)
